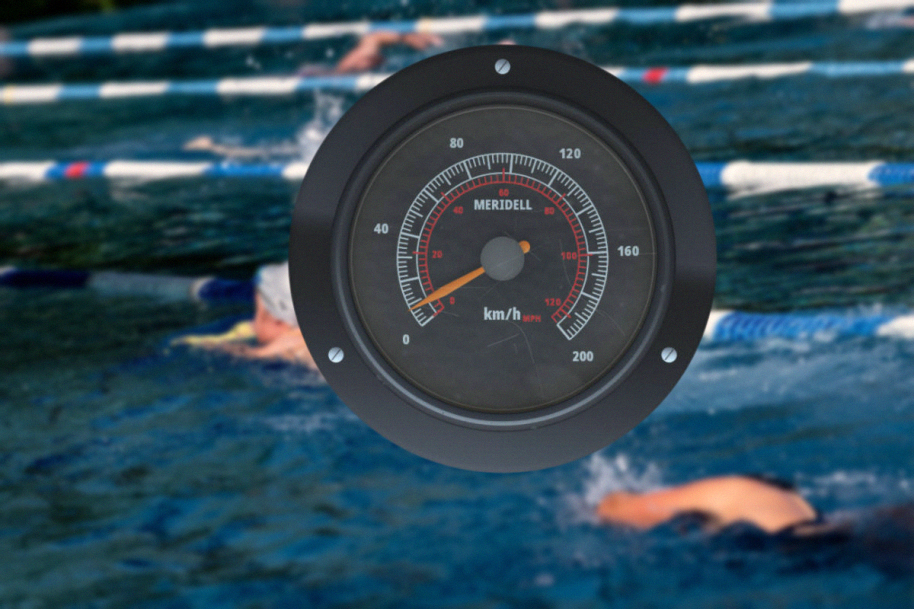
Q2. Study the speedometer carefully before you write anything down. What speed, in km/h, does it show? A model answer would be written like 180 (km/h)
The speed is 8 (km/h)
